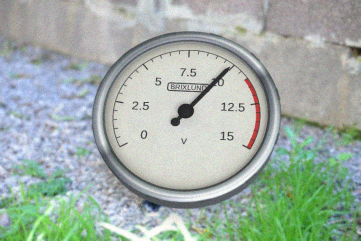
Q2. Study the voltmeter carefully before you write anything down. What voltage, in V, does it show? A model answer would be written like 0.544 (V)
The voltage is 10 (V)
